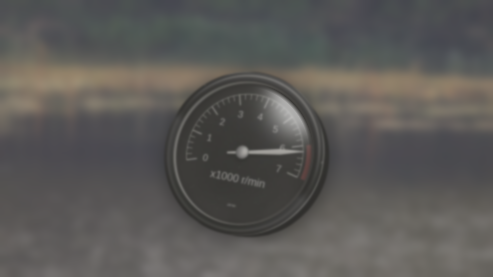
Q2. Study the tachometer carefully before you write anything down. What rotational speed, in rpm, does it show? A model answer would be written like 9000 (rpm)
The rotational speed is 6200 (rpm)
